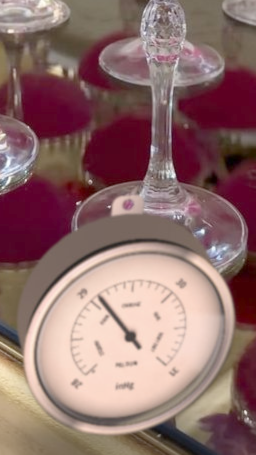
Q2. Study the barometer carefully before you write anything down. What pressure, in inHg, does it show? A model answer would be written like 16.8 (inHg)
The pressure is 29.1 (inHg)
